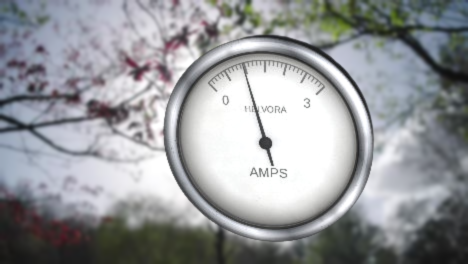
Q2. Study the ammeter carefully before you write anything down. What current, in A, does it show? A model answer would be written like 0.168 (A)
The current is 1 (A)
